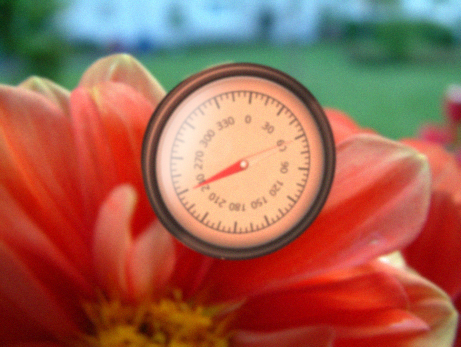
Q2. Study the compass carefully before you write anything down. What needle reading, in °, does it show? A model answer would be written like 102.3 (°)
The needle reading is 240 (°)
